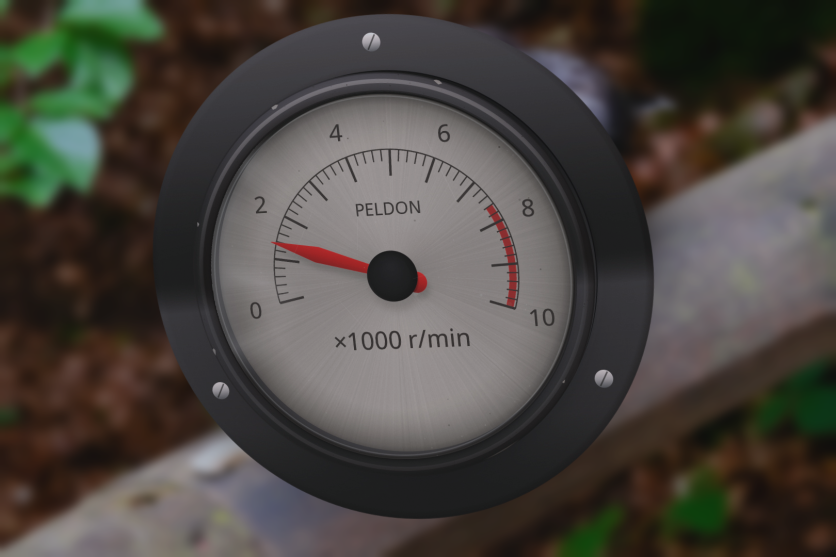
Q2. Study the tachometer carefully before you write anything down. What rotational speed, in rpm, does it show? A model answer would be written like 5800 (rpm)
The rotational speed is 1400 (rpm)
